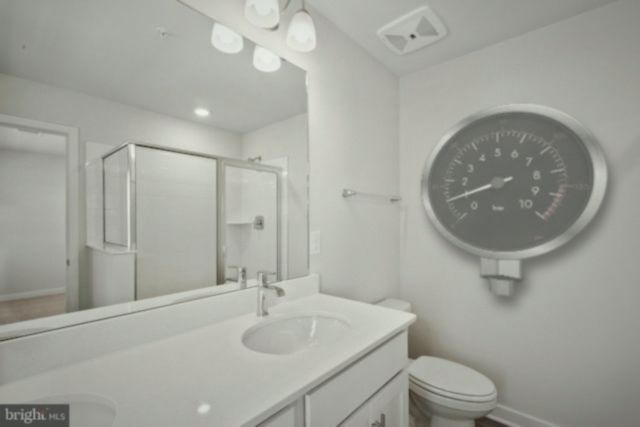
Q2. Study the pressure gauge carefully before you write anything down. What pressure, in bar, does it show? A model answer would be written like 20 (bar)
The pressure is 1 (bar)
